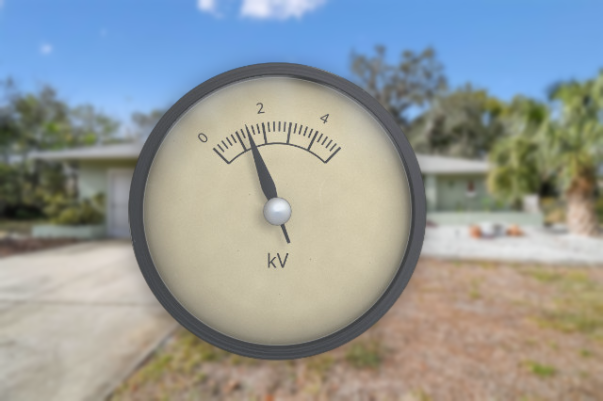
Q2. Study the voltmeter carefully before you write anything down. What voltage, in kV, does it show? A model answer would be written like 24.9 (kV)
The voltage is 1.4 (kV)
